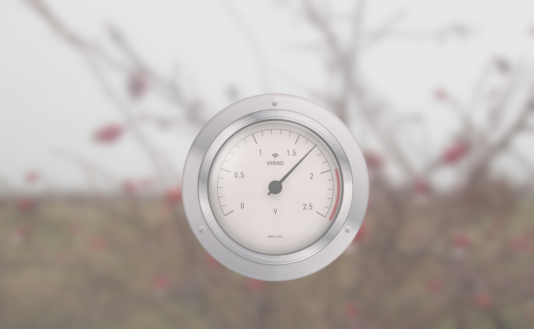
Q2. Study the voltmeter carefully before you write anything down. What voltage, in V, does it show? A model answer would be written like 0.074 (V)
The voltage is 1.7 (V)
